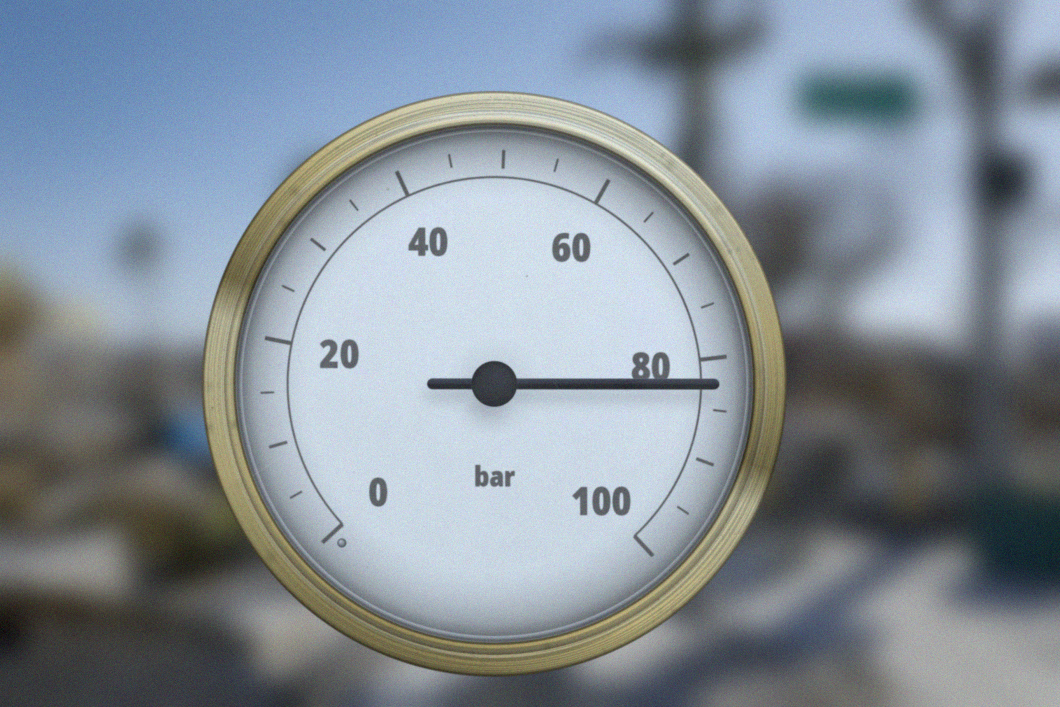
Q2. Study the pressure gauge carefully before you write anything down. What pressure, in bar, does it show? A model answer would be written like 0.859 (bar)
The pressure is 82.5 (bar)
